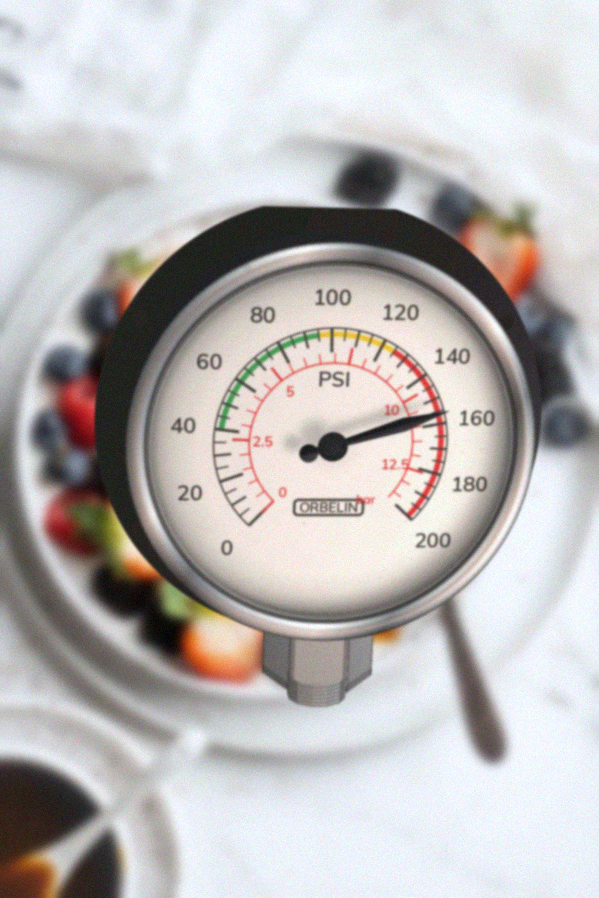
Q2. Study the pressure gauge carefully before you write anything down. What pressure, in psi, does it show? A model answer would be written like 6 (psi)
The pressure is 155 (psi)
